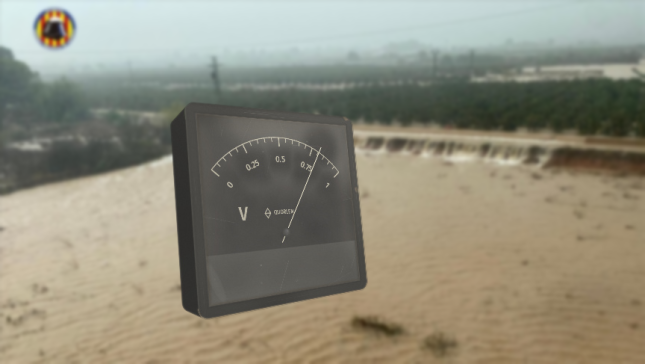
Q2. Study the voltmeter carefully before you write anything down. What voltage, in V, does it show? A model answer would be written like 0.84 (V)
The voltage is 0.8 (V)
